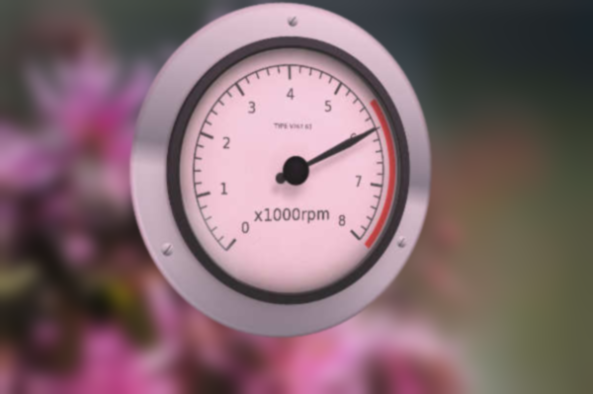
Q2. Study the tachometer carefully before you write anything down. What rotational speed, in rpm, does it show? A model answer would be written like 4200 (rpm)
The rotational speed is 6000 (rpm)
